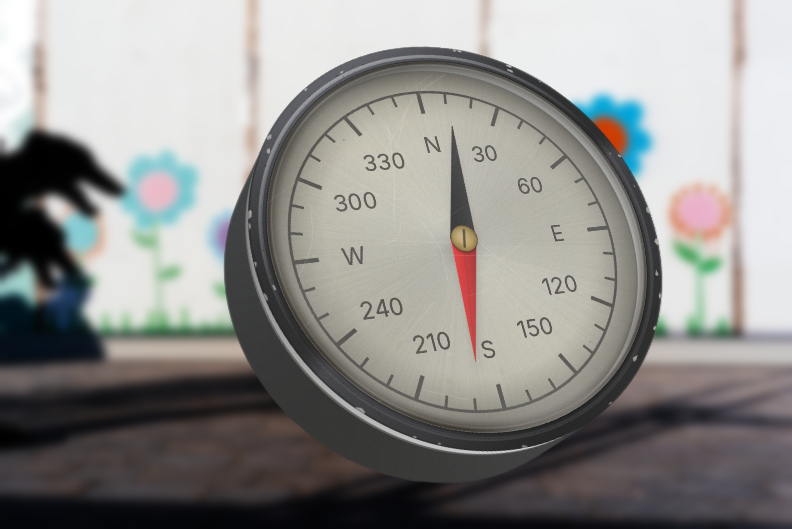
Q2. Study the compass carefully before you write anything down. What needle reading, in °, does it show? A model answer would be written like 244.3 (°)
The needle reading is 190 (°)
